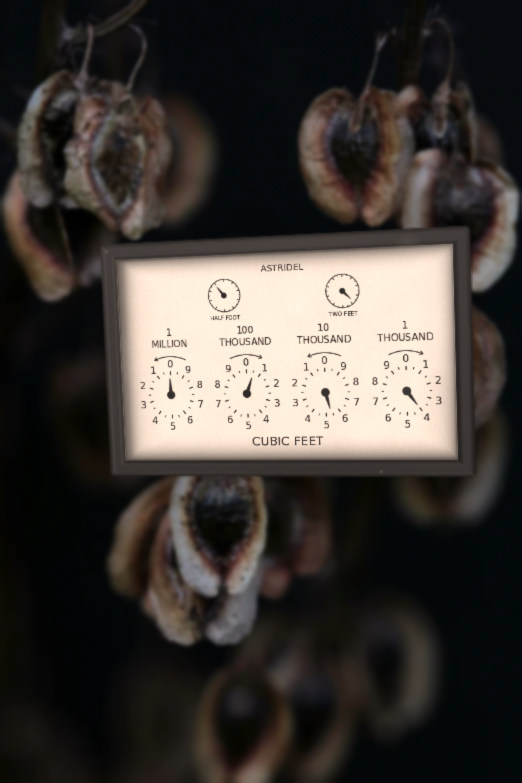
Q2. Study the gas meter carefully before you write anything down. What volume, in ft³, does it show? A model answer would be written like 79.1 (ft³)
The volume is 5400 (ft³)
